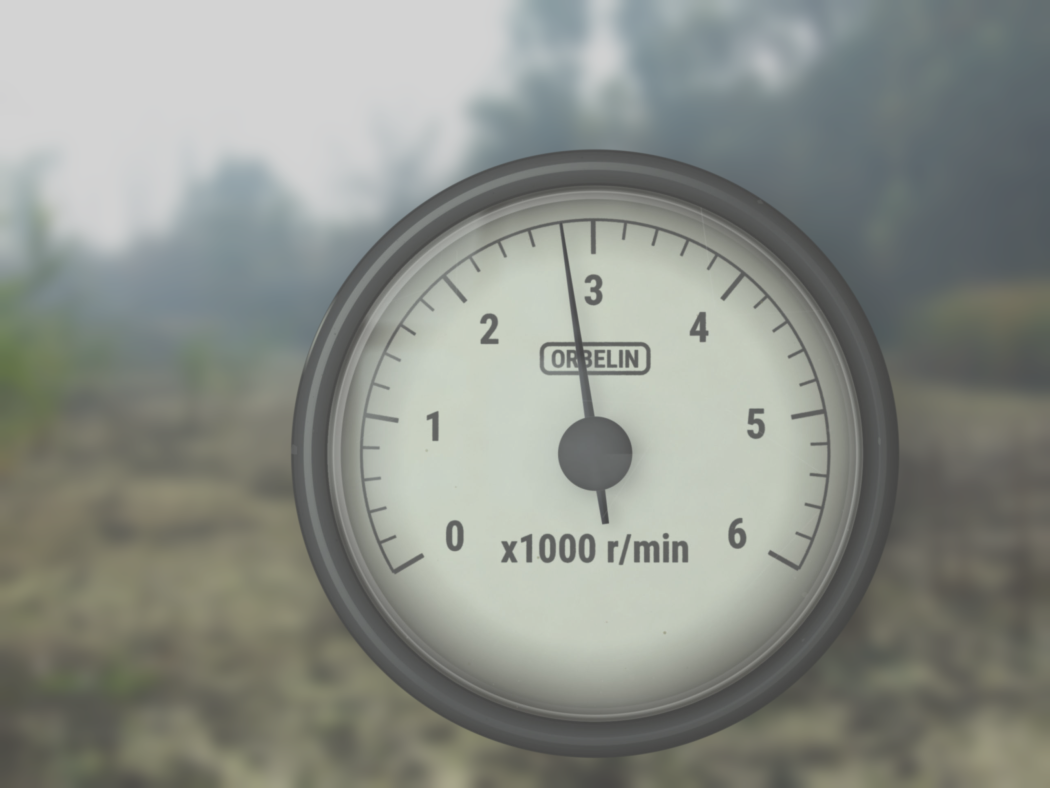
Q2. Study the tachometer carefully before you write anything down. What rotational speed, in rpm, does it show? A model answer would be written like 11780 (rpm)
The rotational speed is 2800 (rpm)
